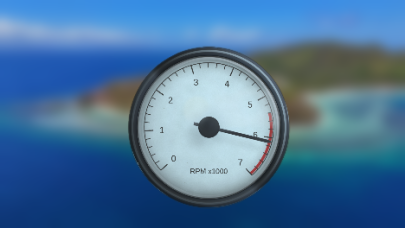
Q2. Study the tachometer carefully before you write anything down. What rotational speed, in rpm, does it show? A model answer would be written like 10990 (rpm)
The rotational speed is 6100 (rpm)
